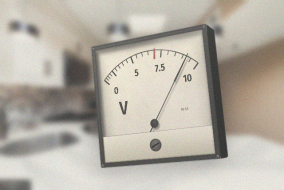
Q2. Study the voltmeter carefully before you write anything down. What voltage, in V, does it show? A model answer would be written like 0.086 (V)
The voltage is 9.25 (V)
